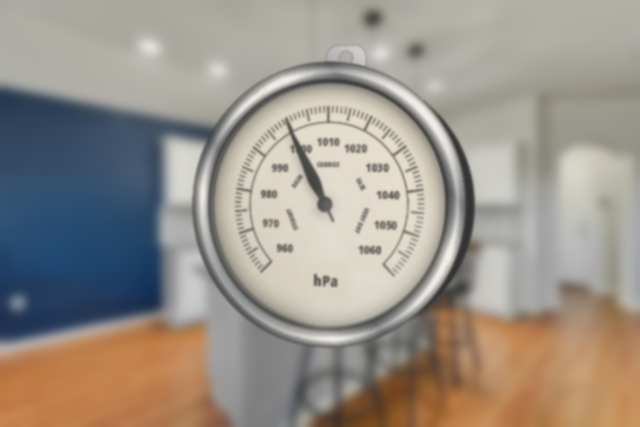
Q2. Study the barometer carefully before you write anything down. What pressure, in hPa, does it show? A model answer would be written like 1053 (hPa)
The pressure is 1000 (hPa)
